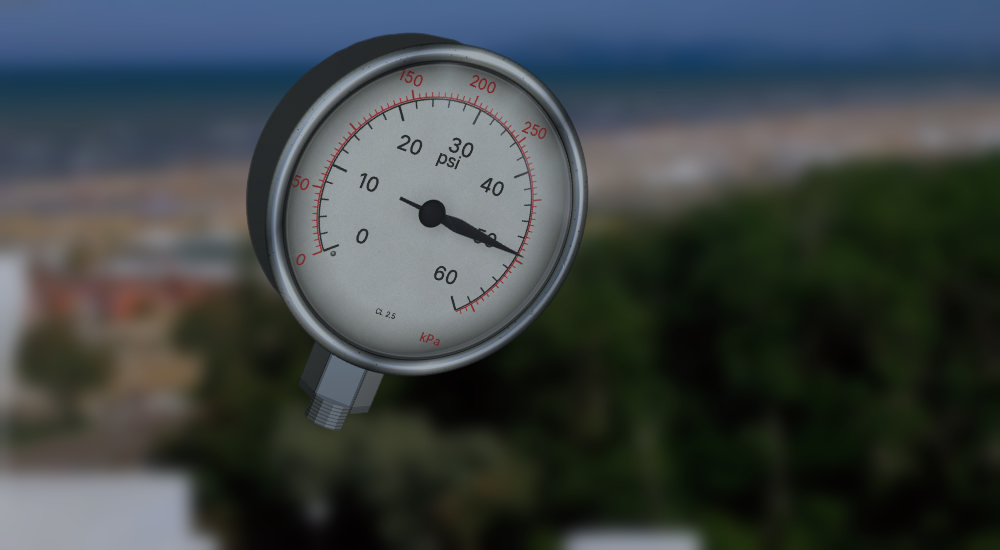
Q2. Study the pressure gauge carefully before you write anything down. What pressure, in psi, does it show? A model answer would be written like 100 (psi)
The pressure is 50 (psi)
